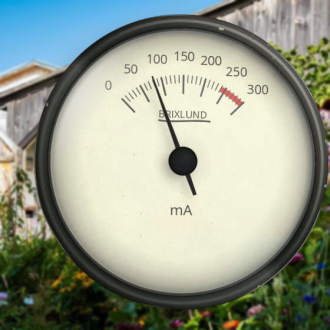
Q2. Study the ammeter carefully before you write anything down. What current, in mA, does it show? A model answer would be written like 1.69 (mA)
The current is 80 (mA)
